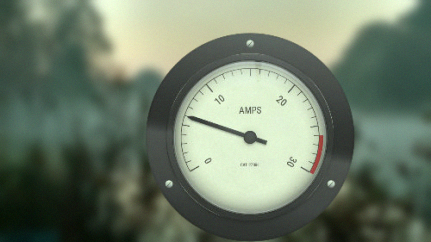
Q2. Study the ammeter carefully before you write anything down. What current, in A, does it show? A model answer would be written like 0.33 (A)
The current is 6 (A)
